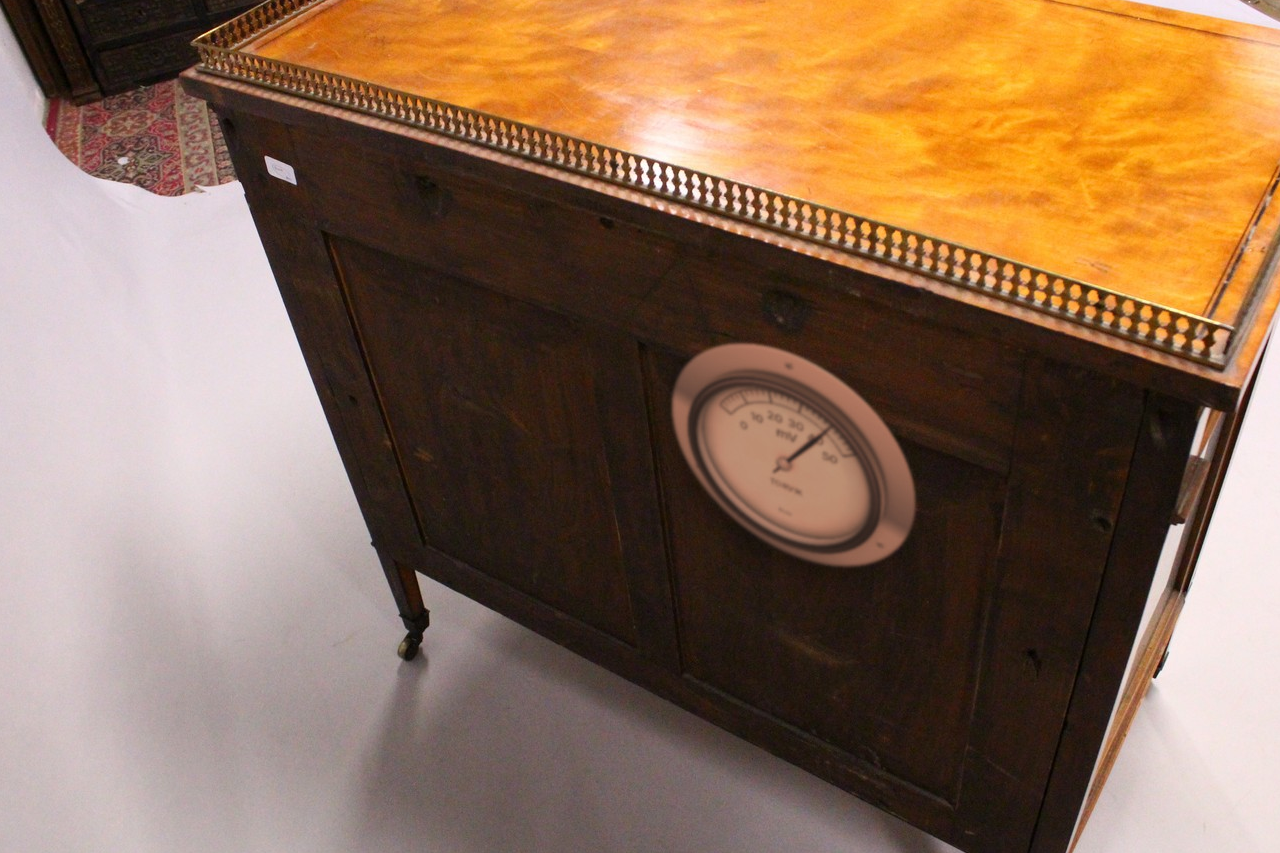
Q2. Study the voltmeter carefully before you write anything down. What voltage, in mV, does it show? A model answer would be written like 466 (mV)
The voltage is 40 (mV)
